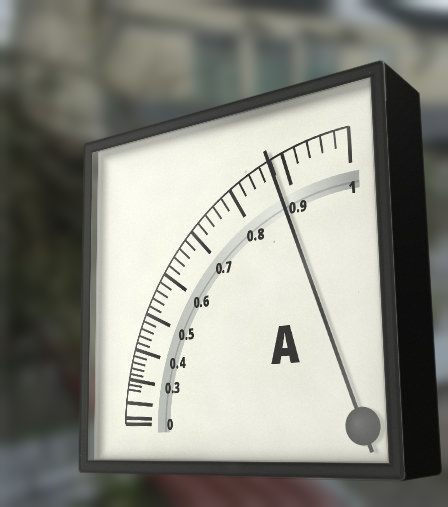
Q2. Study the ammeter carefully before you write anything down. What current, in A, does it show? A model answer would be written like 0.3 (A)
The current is 0.88 (A)
